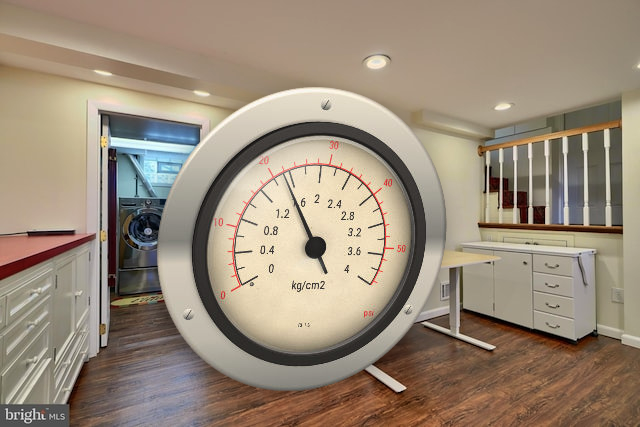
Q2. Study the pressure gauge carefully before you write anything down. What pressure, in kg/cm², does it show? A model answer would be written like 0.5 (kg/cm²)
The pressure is 1.5 (kg/cm²)
